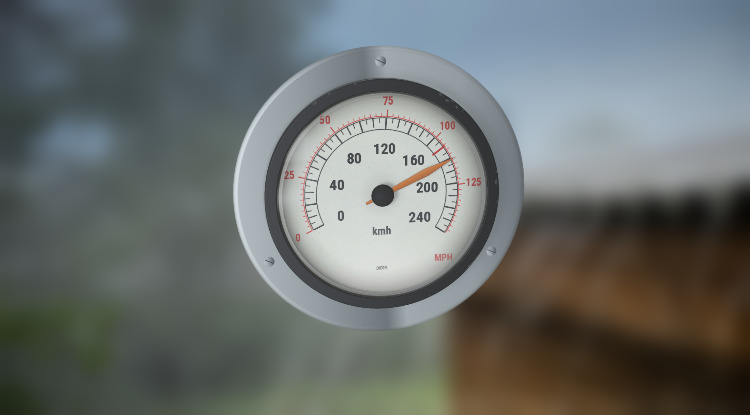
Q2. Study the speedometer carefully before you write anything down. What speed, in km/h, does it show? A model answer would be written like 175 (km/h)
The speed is 180 (km/h)
